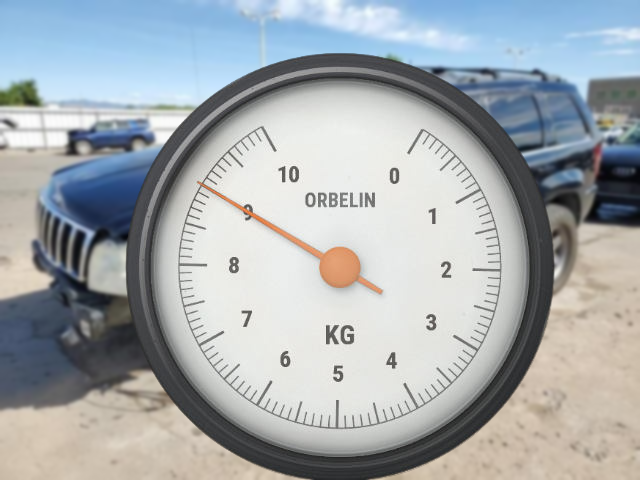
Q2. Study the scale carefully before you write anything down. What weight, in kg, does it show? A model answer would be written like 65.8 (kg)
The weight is 9 (kg)
